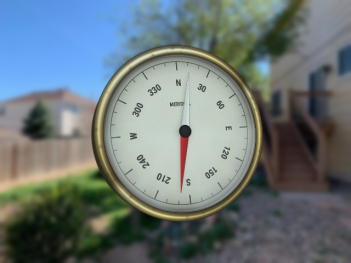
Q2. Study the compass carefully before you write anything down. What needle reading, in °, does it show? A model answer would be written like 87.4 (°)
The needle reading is 190 (°)
